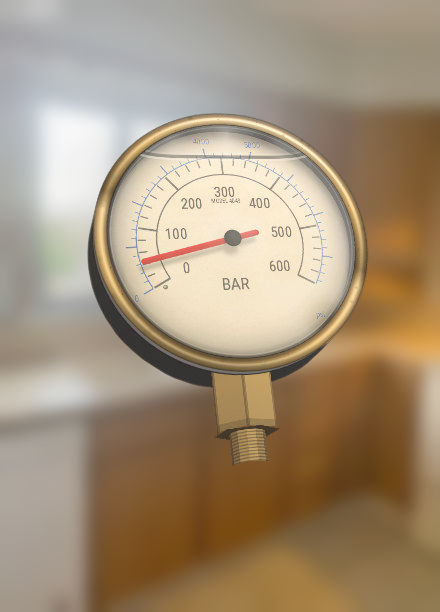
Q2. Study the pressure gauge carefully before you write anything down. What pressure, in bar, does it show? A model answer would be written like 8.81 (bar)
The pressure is 40 (bar)
